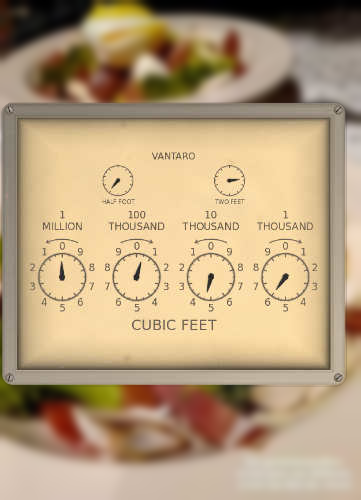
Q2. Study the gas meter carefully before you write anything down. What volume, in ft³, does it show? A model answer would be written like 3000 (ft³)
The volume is 4600 (ft³)
